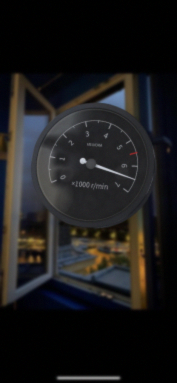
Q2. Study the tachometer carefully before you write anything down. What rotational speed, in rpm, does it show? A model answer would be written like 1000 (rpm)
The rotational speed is 6500 (rpm)
